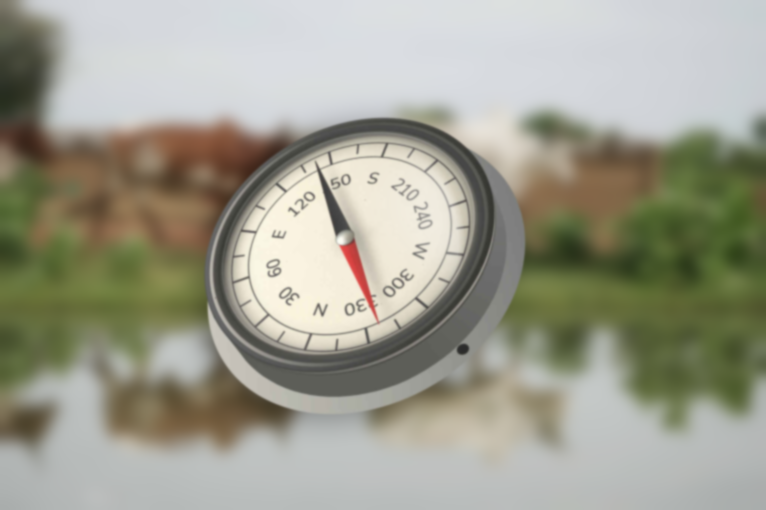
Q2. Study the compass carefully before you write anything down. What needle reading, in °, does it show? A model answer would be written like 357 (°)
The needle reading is 322.5 (°)
